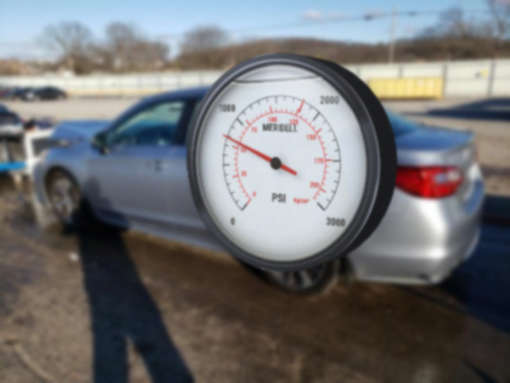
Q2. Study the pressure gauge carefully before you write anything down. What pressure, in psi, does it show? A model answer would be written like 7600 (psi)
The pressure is 800 (psi)
